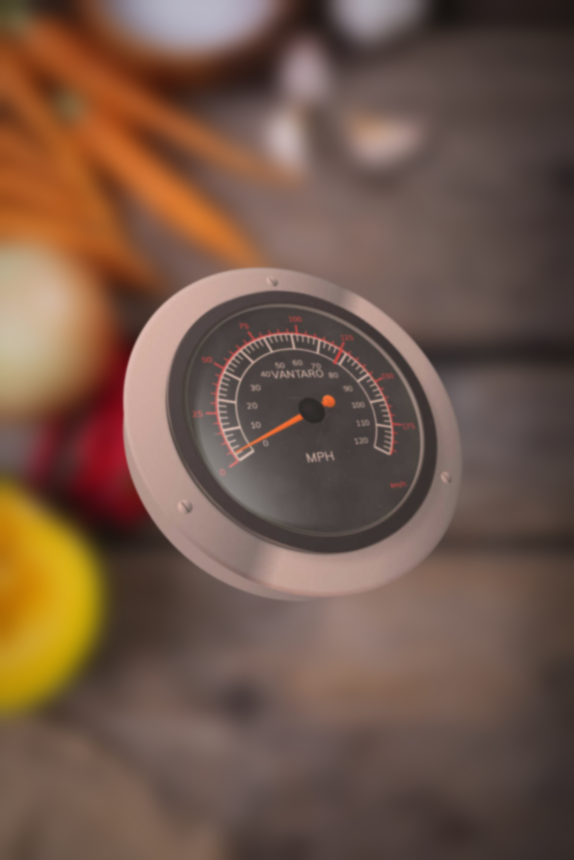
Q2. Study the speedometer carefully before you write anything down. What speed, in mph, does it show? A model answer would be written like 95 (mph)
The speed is 2 (mph)
